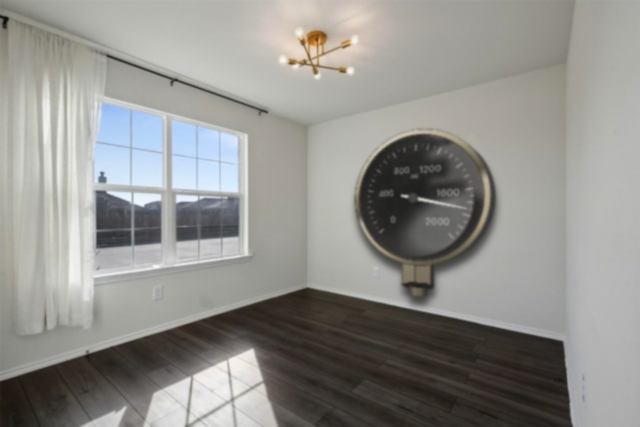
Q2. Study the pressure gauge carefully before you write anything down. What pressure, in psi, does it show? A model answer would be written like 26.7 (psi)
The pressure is 1750 (psi)
